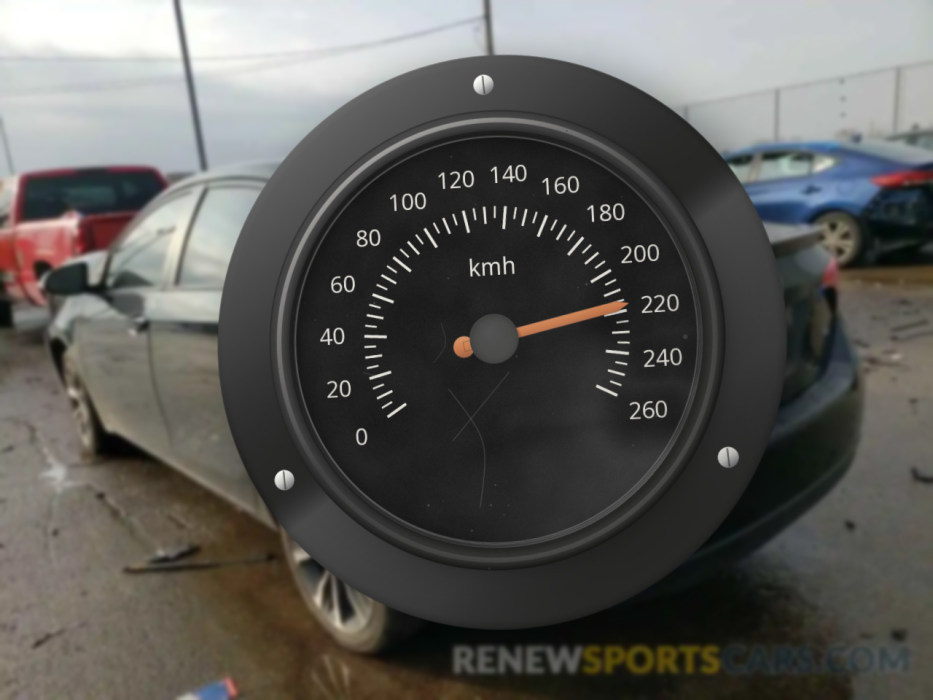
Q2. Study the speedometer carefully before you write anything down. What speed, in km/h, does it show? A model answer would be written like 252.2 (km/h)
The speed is 217.5 (km/h)
